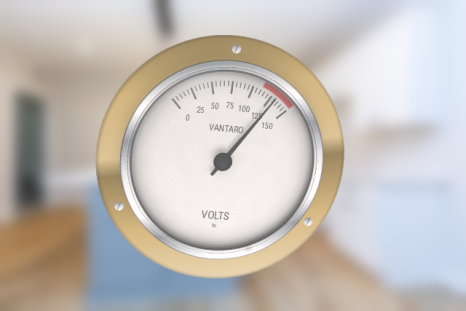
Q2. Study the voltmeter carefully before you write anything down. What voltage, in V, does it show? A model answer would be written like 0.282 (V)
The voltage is 130 (V)
